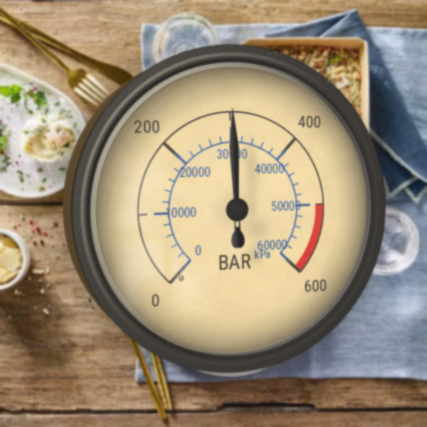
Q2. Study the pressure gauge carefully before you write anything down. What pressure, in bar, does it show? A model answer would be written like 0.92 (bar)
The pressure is 300 (bar)
